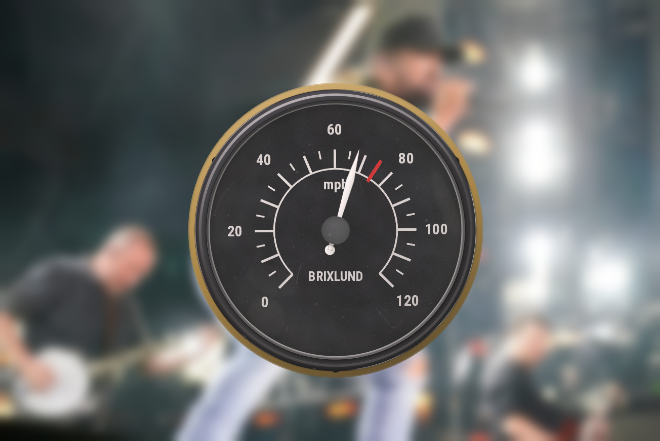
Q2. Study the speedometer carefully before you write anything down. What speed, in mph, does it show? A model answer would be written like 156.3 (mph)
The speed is 67.5 (mph)
